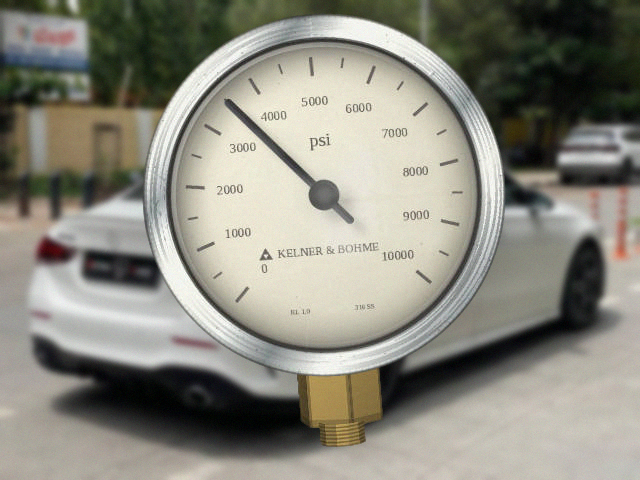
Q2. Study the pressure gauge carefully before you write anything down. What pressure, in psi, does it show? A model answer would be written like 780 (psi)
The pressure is 3500 (psi)
